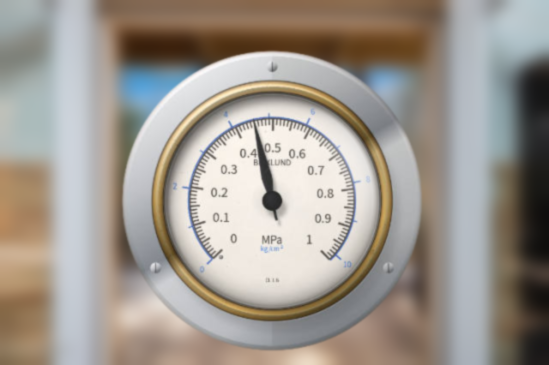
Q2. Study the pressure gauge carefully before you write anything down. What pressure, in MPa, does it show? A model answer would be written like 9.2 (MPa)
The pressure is 0.45 (MPa)
